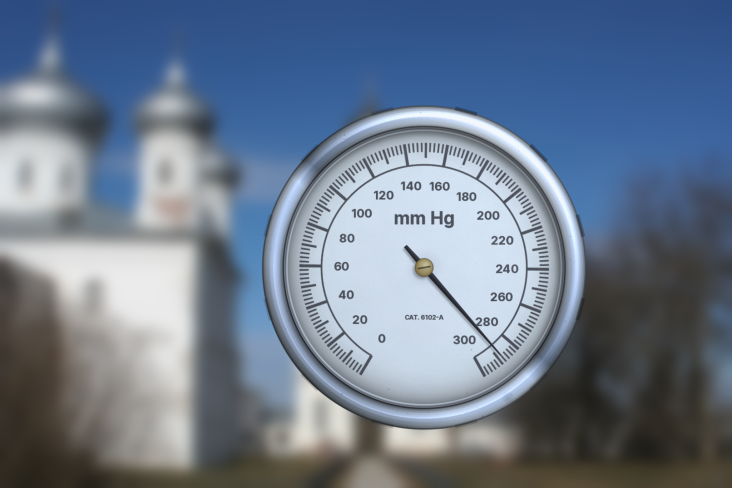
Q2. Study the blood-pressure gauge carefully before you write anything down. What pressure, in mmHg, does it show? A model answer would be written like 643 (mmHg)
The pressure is 288 (mmHg)
